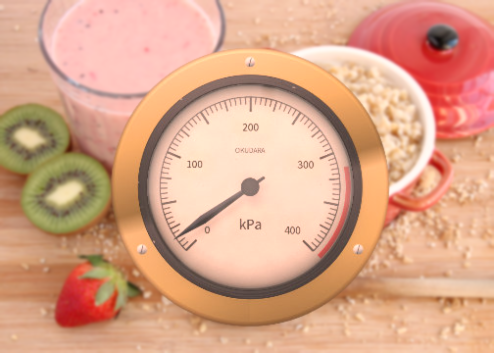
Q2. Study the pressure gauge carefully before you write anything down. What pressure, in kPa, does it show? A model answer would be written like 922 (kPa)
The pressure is 15 (kPa)
